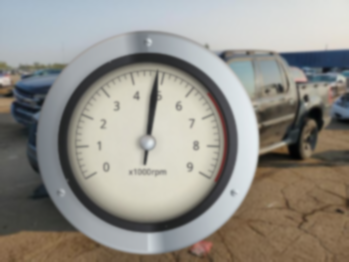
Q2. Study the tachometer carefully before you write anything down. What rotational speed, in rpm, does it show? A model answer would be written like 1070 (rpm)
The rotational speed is 4800 (rpm)
